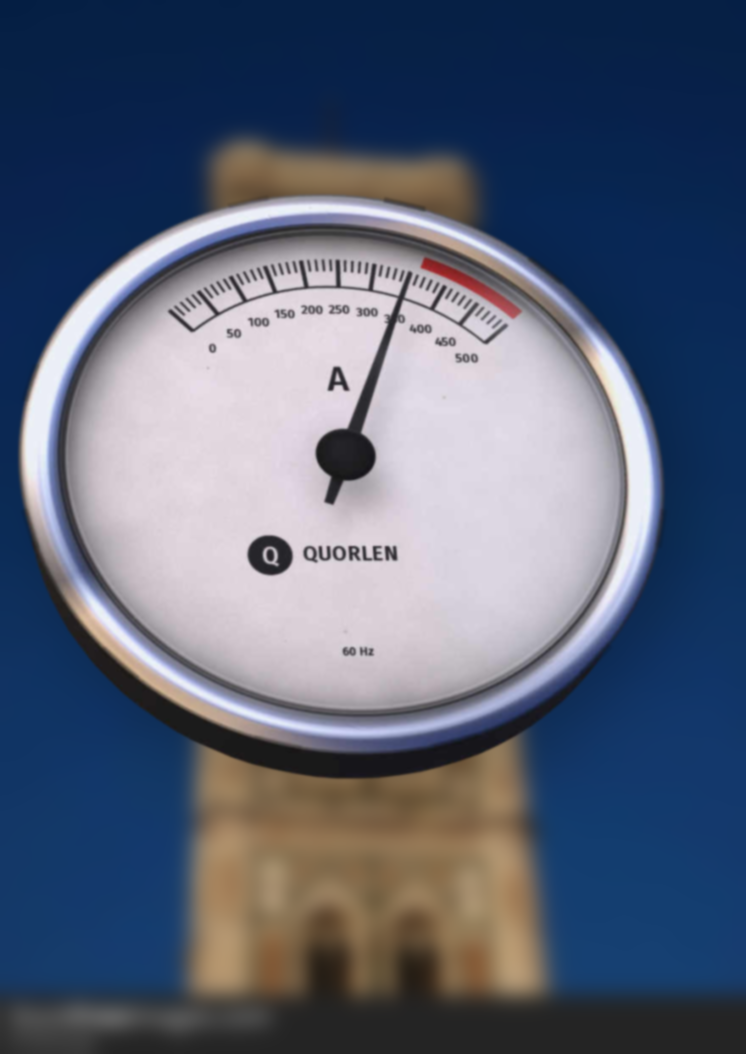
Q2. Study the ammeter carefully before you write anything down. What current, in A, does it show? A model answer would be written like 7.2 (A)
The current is 350 (A)
